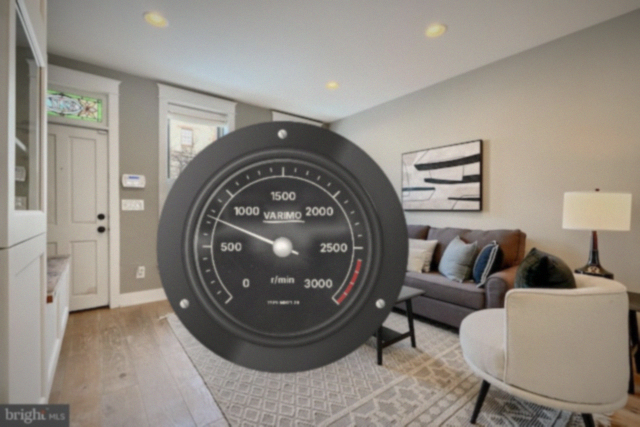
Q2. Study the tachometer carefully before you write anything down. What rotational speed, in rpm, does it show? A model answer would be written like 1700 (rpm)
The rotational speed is 750 (rpm)
